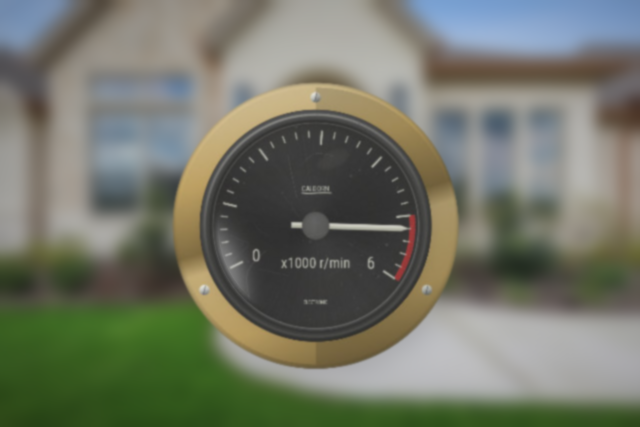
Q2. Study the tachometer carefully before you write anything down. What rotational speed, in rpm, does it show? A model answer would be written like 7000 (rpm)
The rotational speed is 5200 (rpm)
